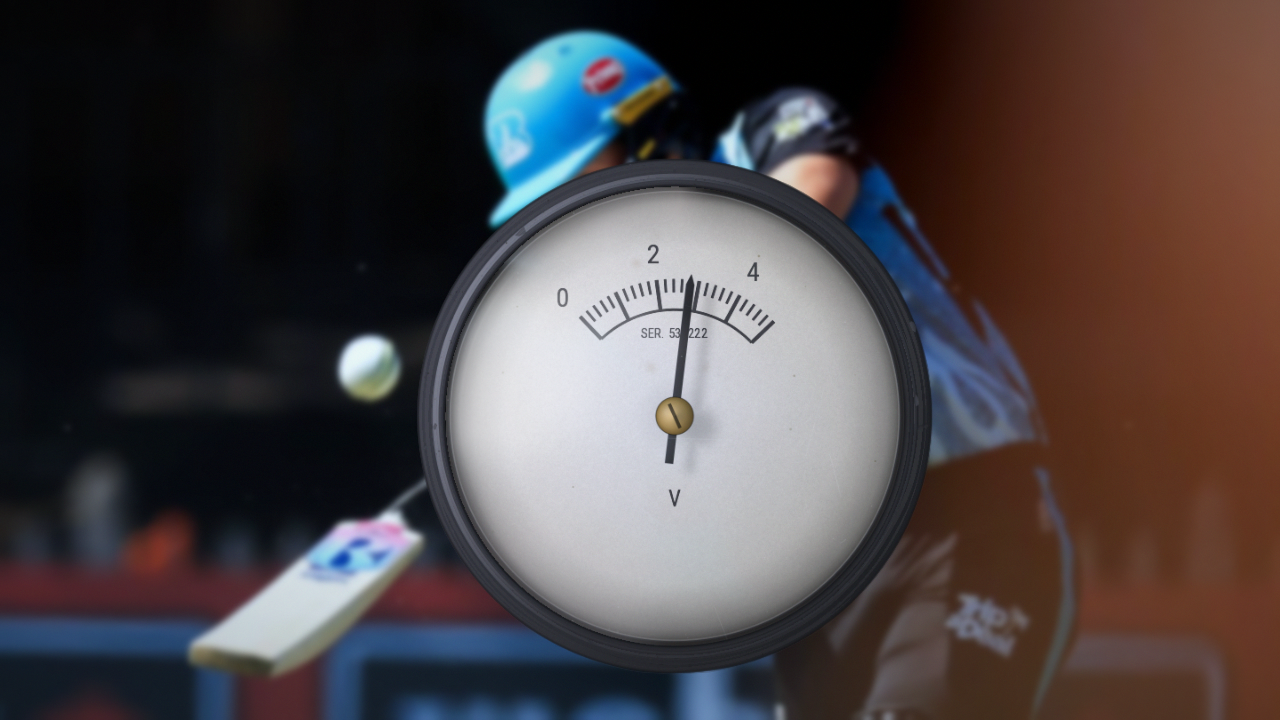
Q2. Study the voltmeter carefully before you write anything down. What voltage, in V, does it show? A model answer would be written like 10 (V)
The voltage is 2.8 (V)
